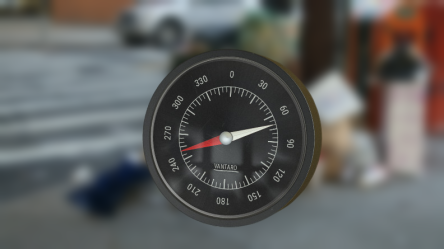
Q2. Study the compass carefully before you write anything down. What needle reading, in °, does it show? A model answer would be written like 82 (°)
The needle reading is 250 (°)
